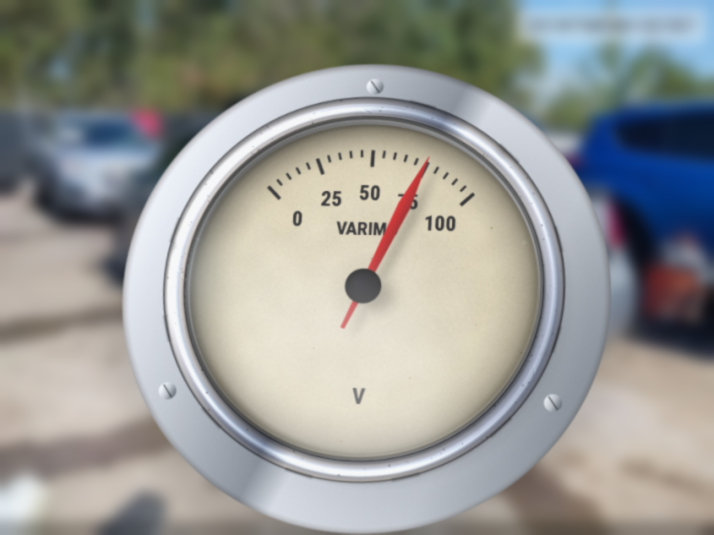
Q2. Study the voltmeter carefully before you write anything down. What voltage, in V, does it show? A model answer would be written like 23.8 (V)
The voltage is 75 (V)
